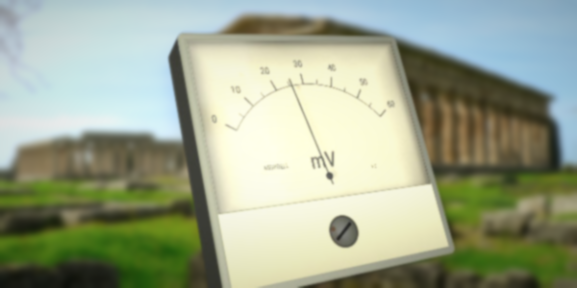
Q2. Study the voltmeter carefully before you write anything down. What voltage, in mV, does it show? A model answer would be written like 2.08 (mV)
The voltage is 25 (mV)
